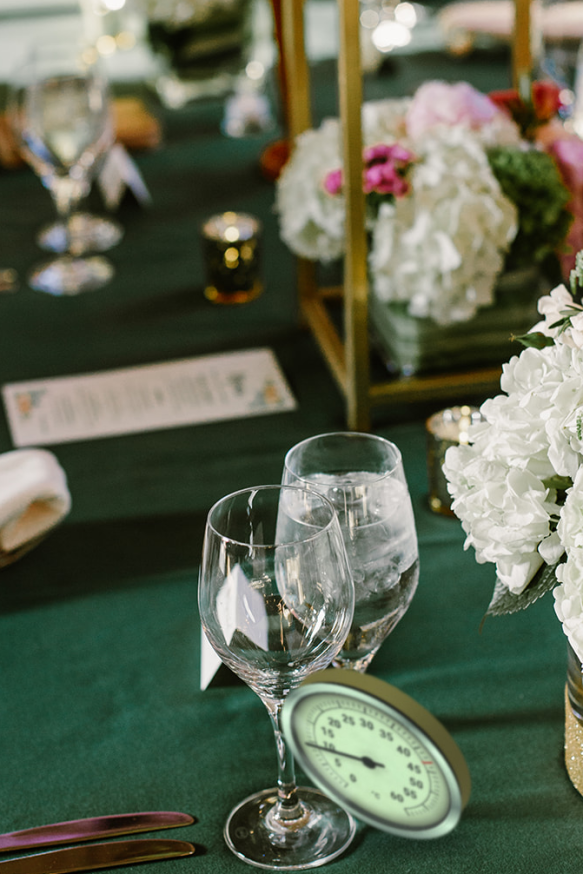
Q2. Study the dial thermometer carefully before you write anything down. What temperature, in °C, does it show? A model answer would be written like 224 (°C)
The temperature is 10 (°C)
